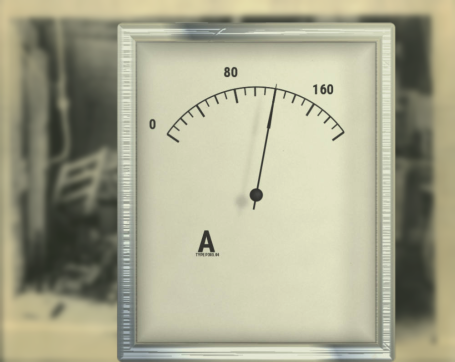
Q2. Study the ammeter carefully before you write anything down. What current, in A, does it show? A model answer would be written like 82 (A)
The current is 120 (A)
